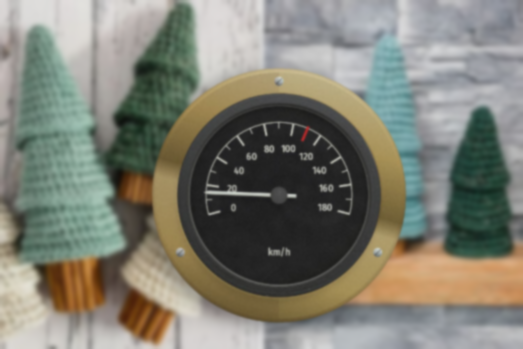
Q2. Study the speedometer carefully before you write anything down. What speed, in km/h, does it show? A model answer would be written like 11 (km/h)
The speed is 15 (km/h)
